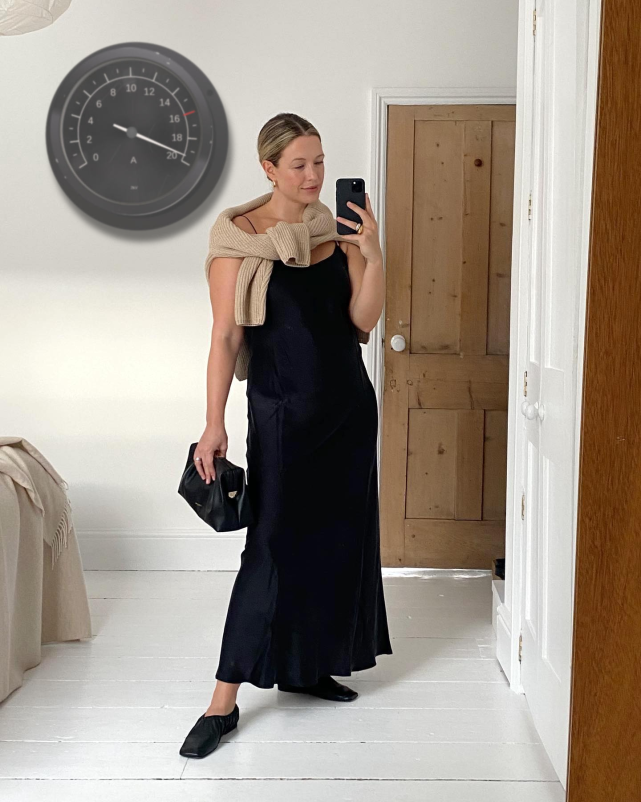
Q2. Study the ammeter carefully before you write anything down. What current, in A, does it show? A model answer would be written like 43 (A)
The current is 19.5 (A)
